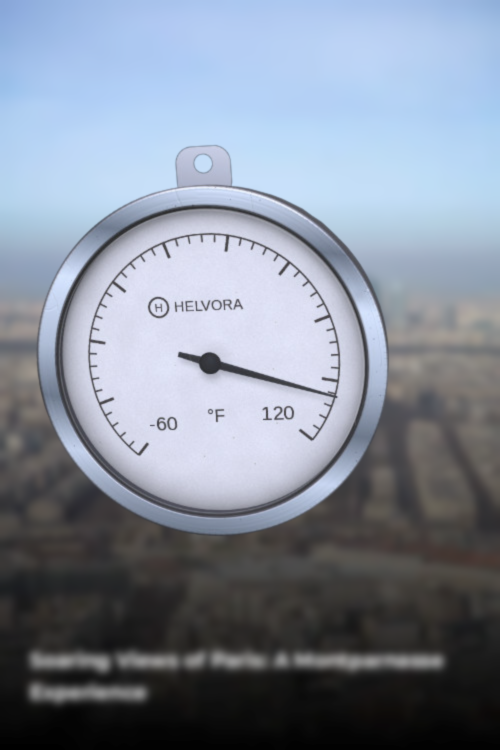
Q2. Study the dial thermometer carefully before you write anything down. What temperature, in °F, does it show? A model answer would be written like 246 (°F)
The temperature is 104 (°F)
